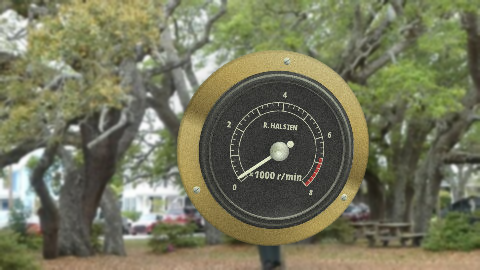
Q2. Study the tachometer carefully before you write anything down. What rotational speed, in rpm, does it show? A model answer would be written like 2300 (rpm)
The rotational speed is 200 (rpm)
